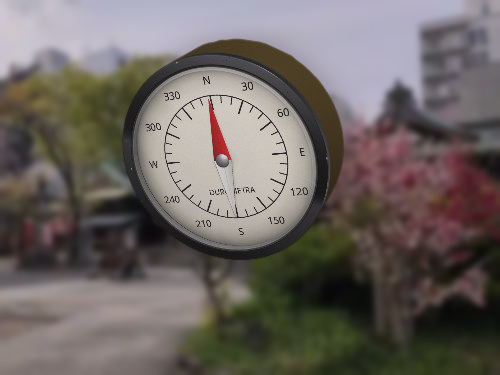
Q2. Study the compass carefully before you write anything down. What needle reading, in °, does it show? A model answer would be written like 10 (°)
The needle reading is 0 (°)
